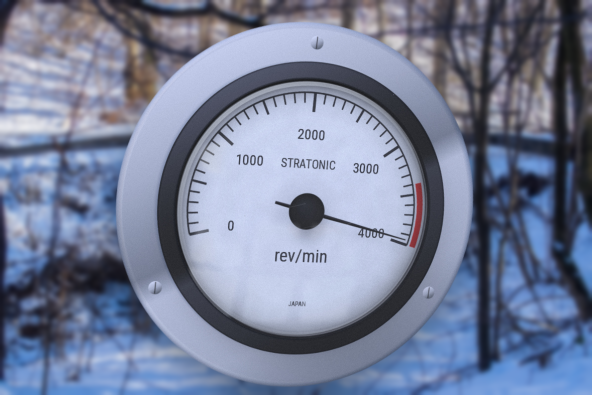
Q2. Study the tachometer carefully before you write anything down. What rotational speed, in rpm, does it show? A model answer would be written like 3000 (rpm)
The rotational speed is 3950 (rpm)
